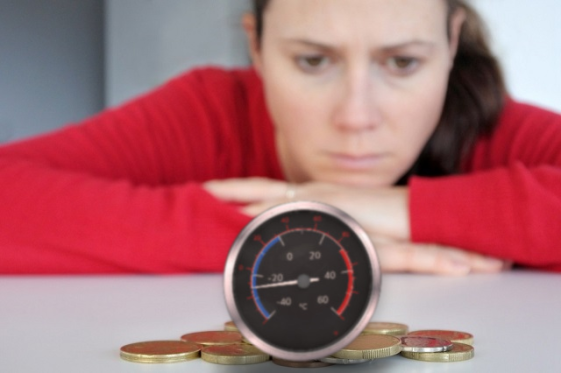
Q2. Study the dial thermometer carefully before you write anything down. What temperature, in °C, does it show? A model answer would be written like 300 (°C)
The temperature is -25 (°C)
